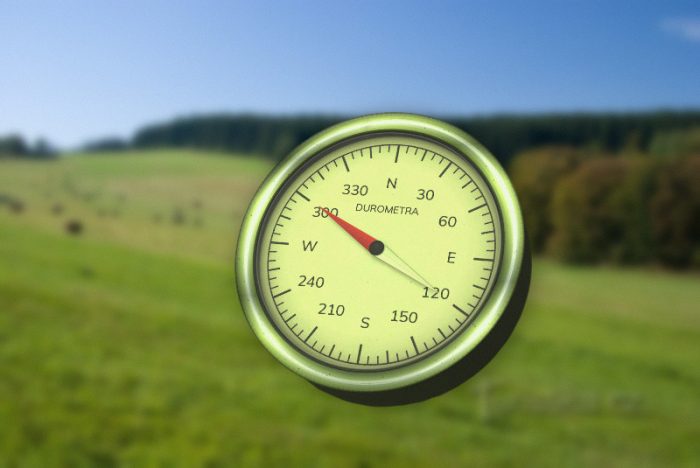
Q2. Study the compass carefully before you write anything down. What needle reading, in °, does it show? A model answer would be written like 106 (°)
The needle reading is 300 (°)
